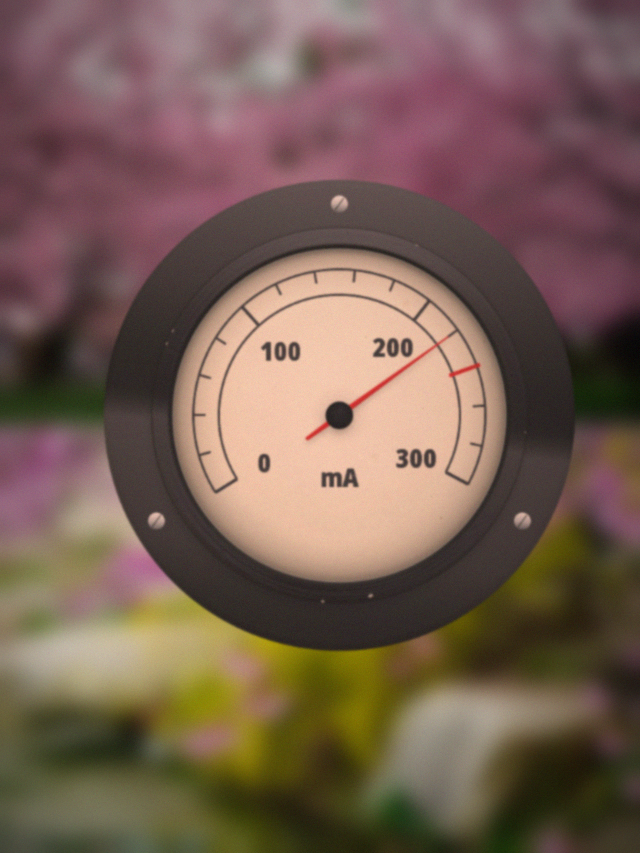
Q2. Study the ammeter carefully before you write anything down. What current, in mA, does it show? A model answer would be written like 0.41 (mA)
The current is 220 (mA)
